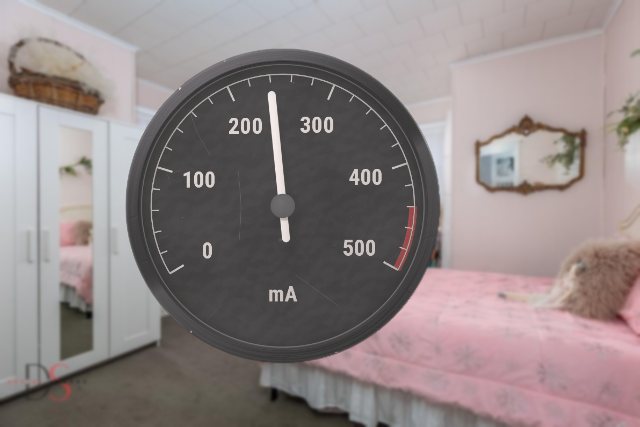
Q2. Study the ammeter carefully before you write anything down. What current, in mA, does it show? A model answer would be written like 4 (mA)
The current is 240 (mA)
